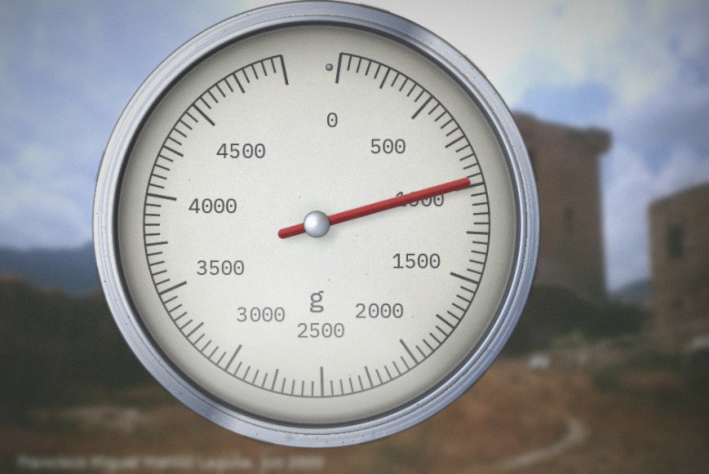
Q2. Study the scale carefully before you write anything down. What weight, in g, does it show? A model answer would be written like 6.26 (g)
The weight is 975 (g)
